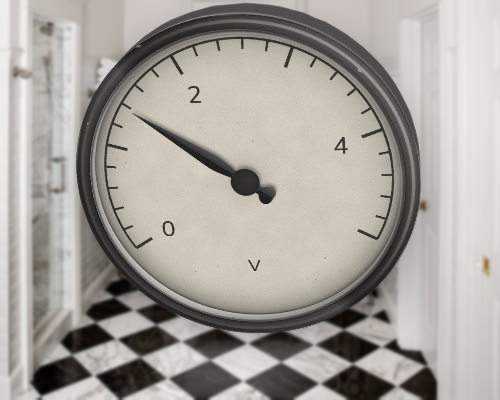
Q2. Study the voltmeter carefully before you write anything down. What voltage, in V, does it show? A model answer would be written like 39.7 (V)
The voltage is 1.4 (V)
